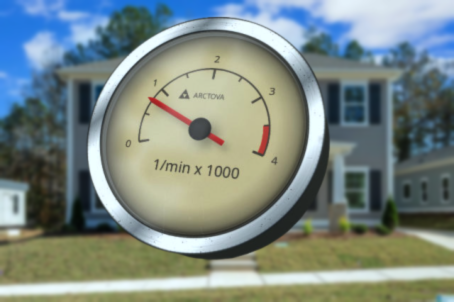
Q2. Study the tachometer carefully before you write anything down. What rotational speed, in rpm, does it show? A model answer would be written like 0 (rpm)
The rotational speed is 750 (rpm)
